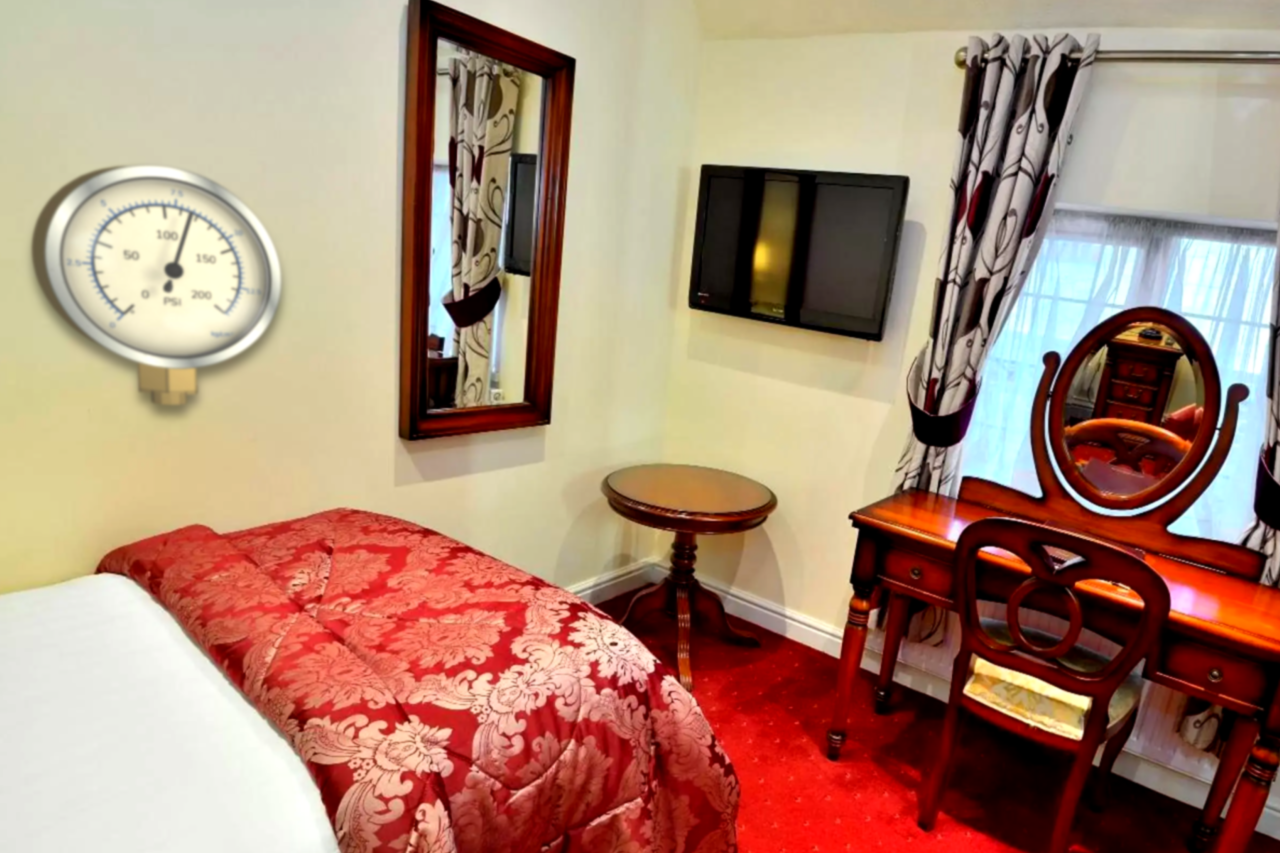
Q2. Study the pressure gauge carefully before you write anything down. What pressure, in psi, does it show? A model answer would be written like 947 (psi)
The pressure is 115 (psi)
